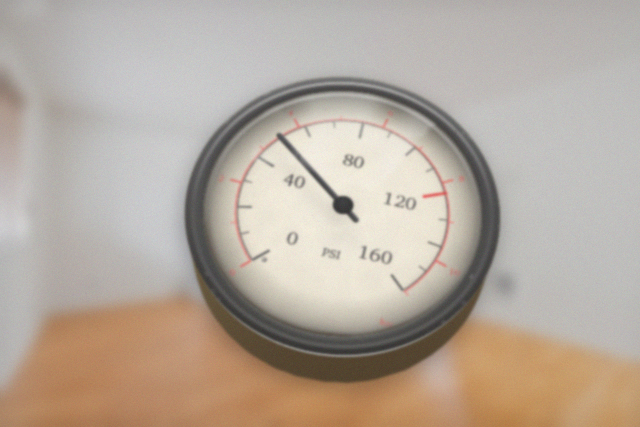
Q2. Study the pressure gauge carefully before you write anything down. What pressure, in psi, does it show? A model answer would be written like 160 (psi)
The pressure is 50 (psi)
